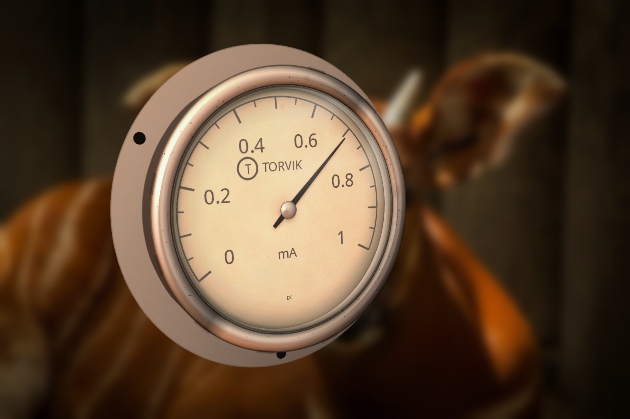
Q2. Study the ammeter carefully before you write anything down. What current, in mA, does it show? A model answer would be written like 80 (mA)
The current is 0.7 (mA)
